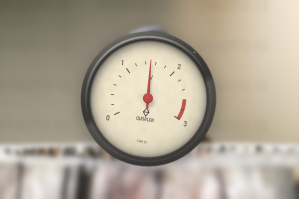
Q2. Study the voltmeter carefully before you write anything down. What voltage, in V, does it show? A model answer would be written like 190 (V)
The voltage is 1.5 (V)
